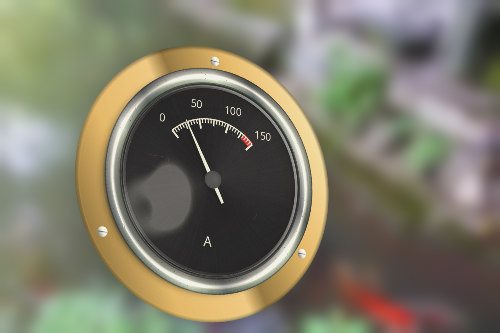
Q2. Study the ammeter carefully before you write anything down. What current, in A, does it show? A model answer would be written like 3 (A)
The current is 25 (A)
